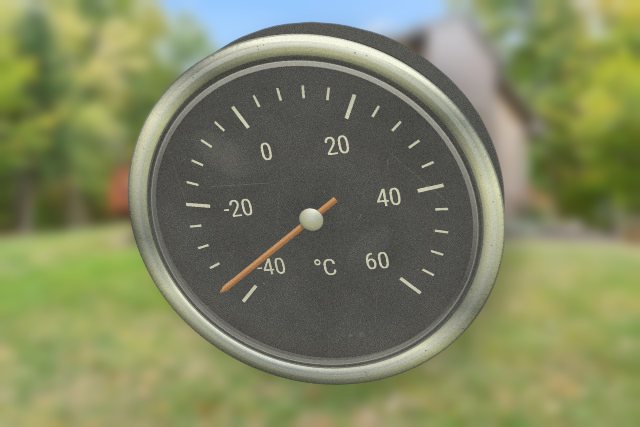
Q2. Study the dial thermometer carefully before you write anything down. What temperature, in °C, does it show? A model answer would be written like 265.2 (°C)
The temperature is -36 (°C)
